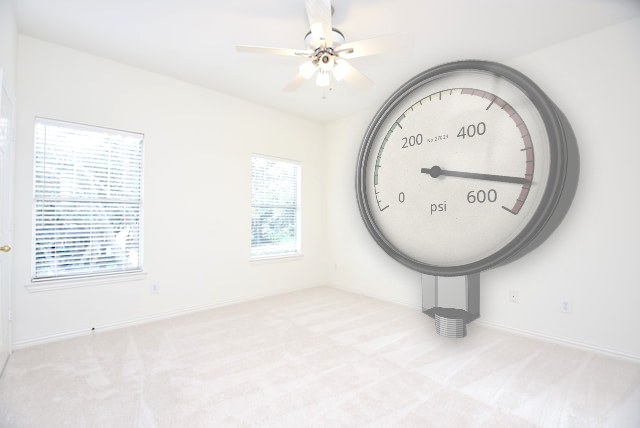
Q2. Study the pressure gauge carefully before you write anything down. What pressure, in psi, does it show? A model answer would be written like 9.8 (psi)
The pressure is 550 (psi)
